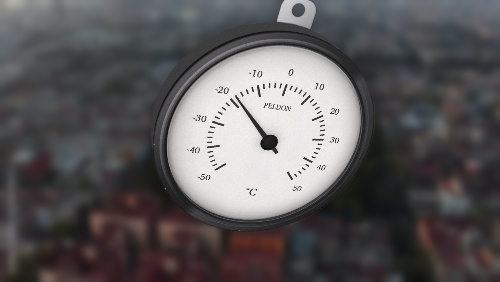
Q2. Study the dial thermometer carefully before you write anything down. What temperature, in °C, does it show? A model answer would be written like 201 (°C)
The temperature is -18 (°C)
